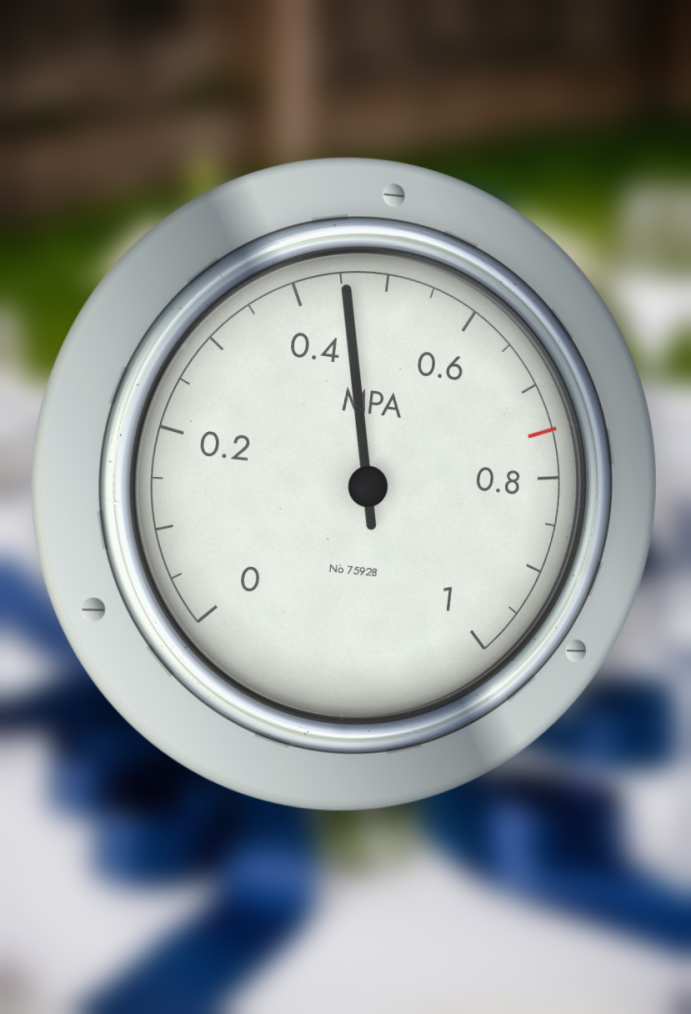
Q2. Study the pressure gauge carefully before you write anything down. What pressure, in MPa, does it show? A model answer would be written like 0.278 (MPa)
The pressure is 0.45 (MPa)
